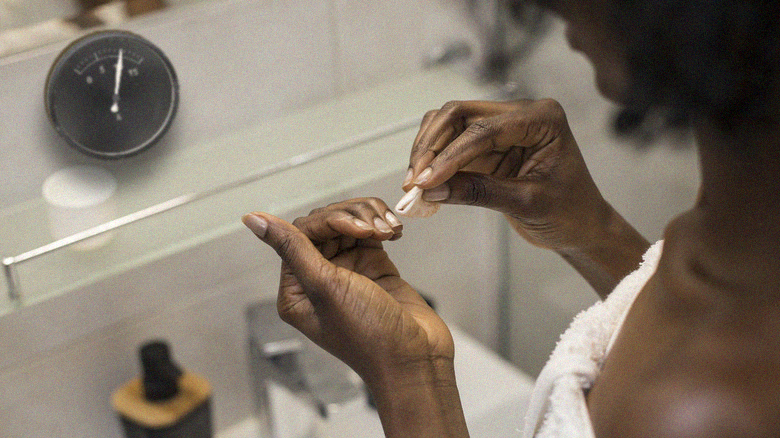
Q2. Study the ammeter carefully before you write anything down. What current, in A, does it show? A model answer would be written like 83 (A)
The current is 10 (A)
